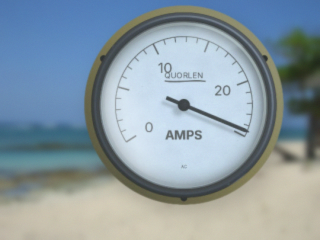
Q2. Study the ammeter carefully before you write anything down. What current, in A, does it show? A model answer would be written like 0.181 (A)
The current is 24.5 (A)
